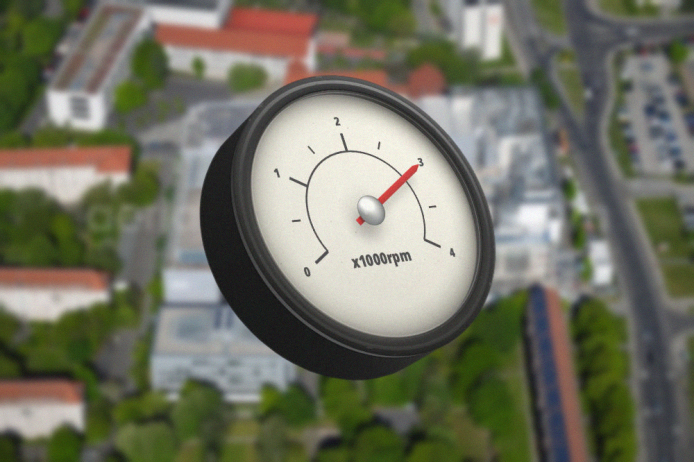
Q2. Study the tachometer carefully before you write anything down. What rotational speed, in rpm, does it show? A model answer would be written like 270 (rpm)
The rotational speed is 3000 (rpm)
